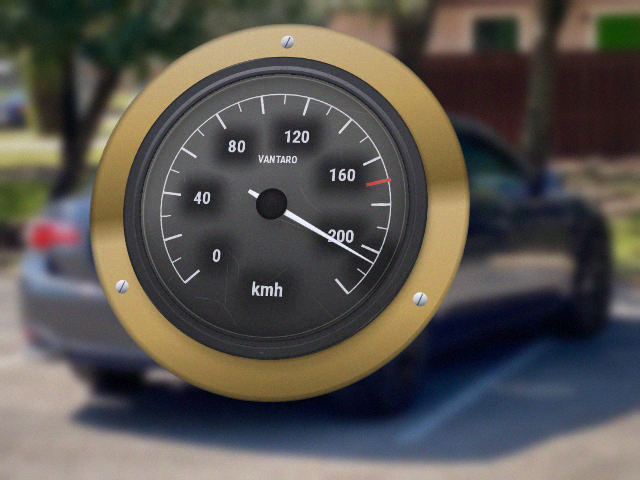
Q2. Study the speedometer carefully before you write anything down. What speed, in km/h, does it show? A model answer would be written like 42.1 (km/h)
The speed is 205 (km/h)
